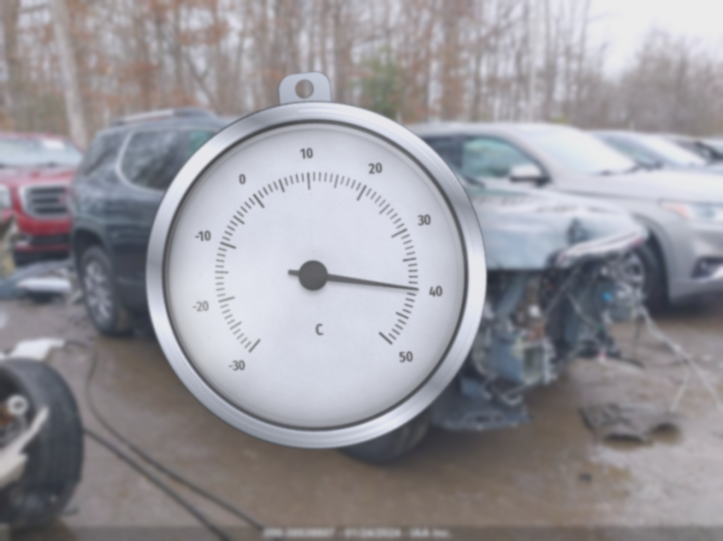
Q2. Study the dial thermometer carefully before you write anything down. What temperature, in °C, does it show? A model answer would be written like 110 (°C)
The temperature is 40 (°C)
